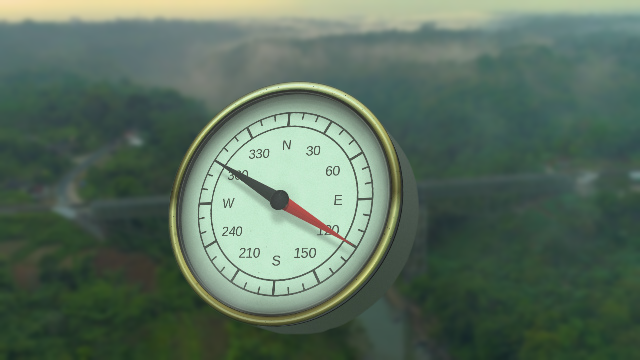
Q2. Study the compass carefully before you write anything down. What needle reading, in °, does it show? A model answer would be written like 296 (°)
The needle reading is 120 (°)
